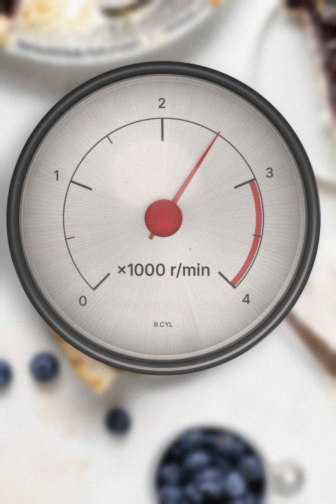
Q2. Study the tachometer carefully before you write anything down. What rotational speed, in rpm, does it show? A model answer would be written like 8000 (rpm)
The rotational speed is 2500 (rpm)
